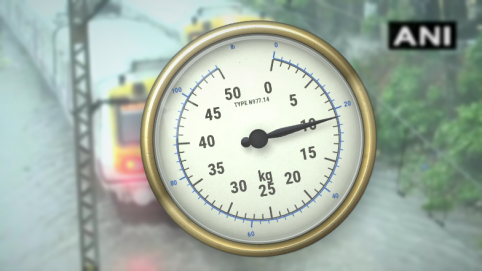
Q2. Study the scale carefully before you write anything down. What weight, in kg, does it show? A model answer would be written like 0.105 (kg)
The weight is 10 (kg)
